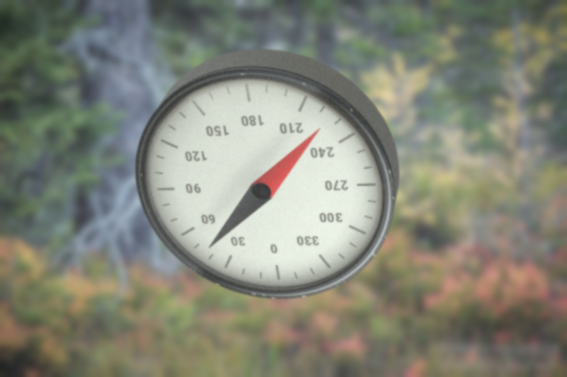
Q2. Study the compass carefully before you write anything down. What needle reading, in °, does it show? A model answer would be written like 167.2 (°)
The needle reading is 225 (°)
